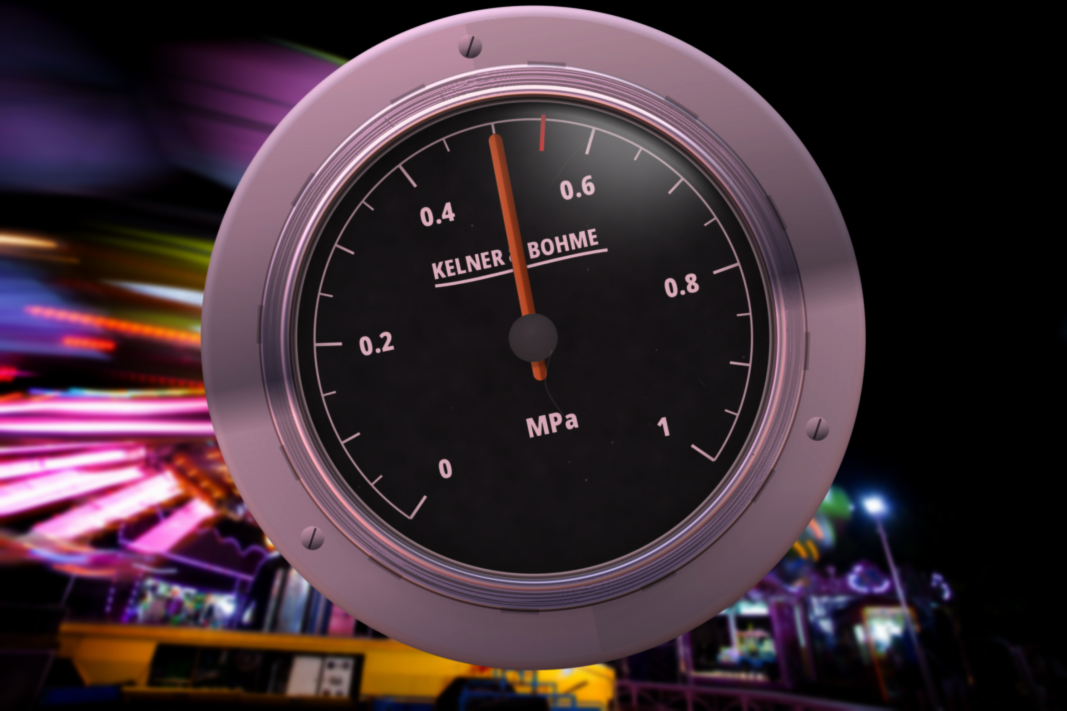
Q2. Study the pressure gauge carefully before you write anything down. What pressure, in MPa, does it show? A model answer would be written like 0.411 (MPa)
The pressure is 0.5 (MPa)
